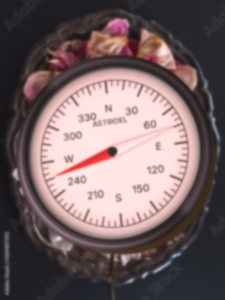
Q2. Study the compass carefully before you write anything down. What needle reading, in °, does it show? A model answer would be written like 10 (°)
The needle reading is 255 (°)
